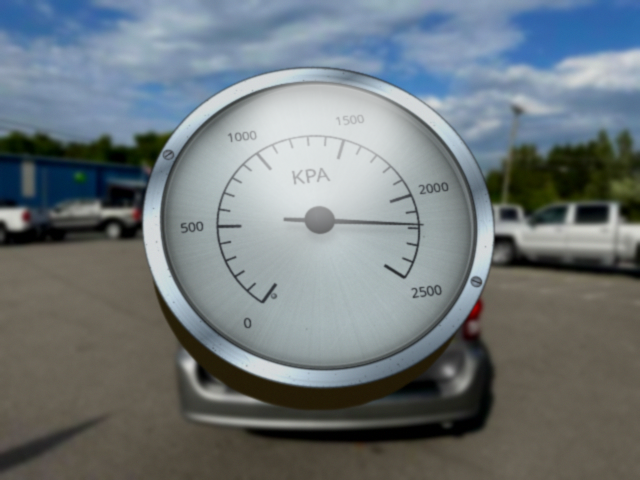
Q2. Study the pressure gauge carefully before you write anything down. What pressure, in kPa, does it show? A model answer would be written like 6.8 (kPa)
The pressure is 2200 (kPa)
